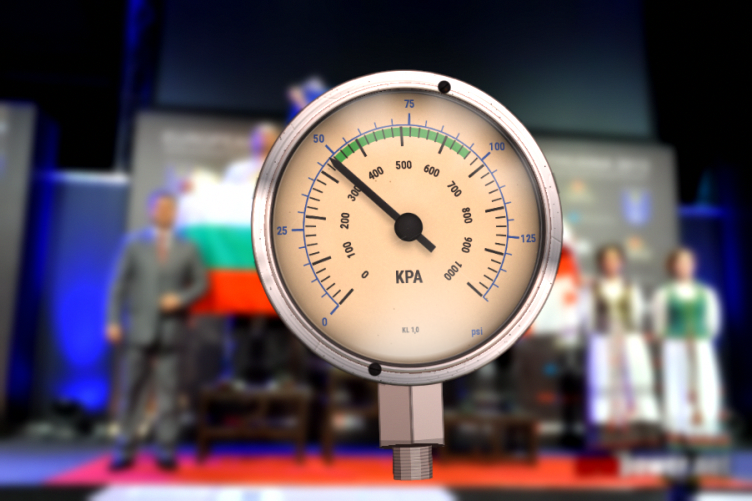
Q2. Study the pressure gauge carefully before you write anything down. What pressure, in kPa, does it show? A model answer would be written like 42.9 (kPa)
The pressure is 330 (kPa)
